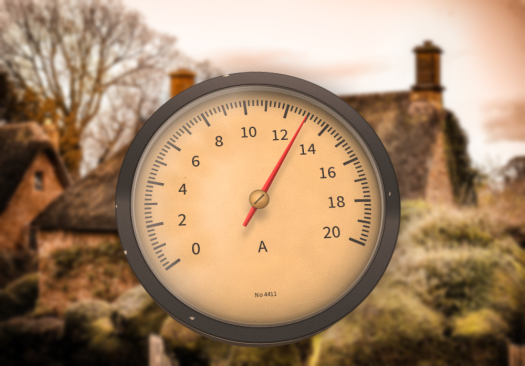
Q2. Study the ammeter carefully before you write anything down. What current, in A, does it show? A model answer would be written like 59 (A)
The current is 13 (A)
